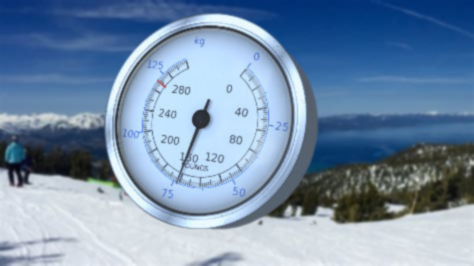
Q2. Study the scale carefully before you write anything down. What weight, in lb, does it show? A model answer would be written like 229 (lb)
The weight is 160 (lb)
